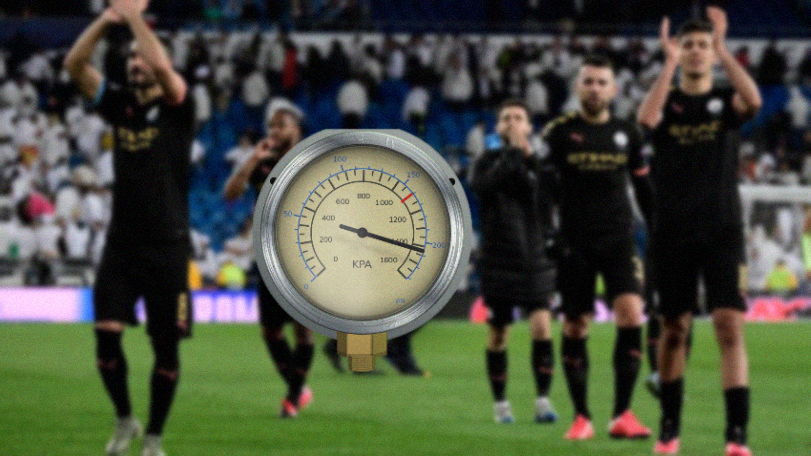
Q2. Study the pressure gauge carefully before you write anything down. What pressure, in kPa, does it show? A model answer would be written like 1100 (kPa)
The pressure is 1425 (kPa)
